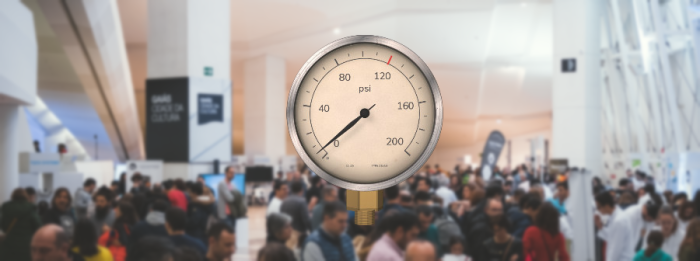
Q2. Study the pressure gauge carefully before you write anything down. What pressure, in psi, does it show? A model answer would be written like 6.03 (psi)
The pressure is 5 (psi)
